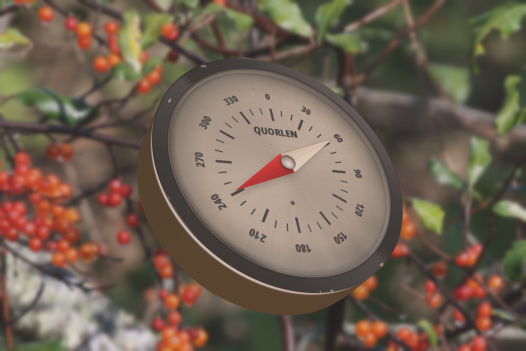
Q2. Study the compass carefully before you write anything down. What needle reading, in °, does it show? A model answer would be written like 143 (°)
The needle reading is 240 (°)
